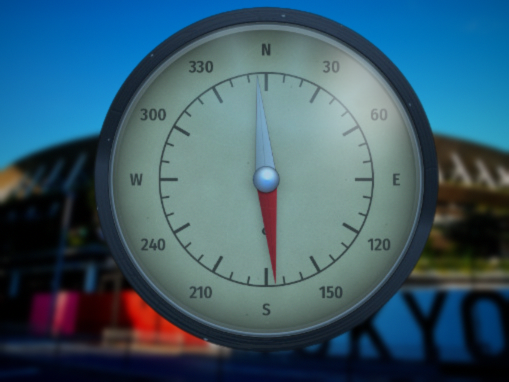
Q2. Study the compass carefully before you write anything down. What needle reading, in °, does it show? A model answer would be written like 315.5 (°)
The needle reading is 175 (°)
